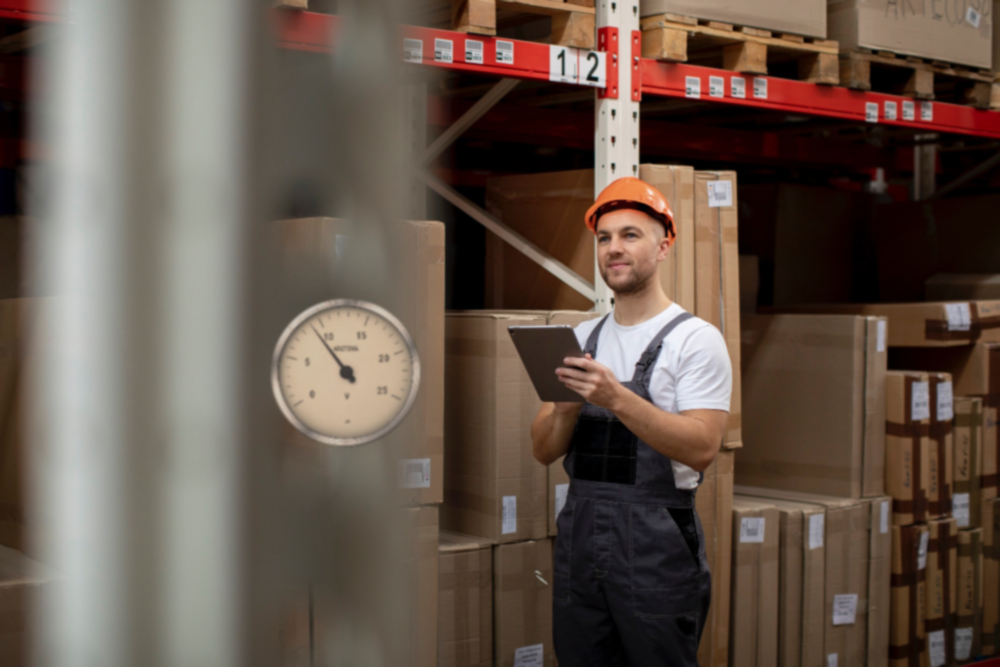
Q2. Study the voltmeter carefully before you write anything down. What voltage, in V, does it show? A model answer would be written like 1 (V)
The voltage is 9 (V)
